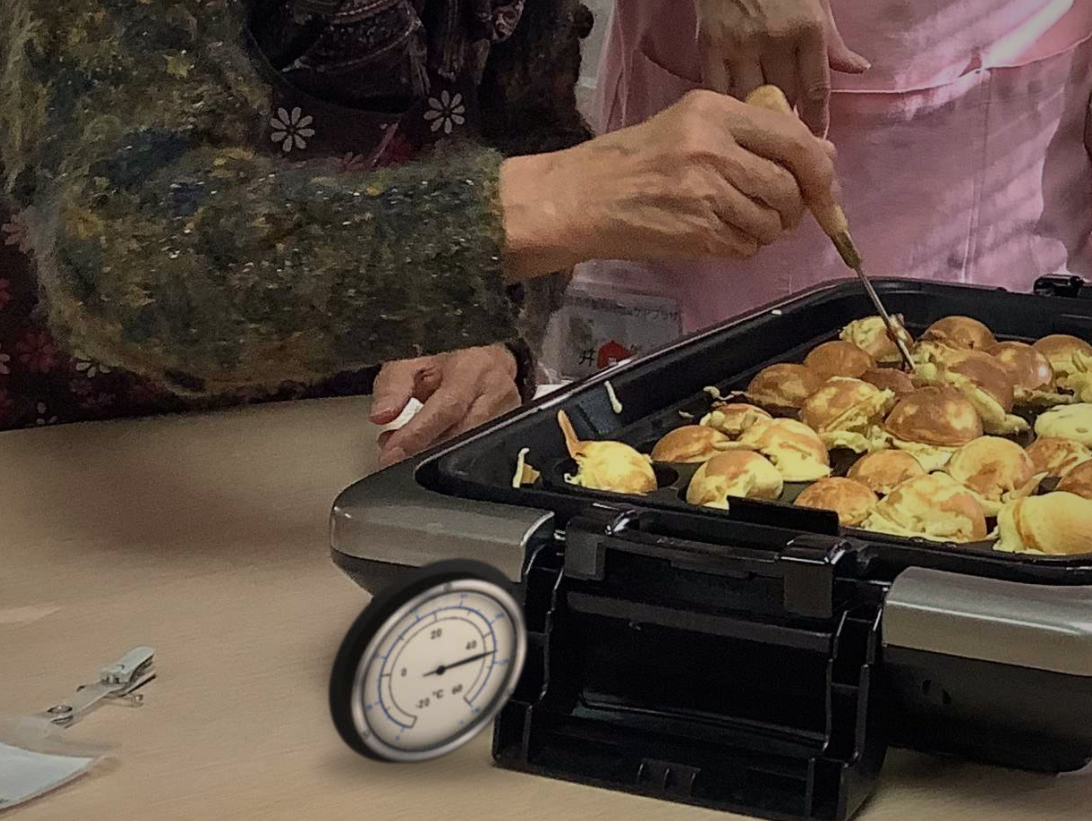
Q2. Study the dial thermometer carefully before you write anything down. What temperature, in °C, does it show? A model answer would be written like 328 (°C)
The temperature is 45 (°C)
